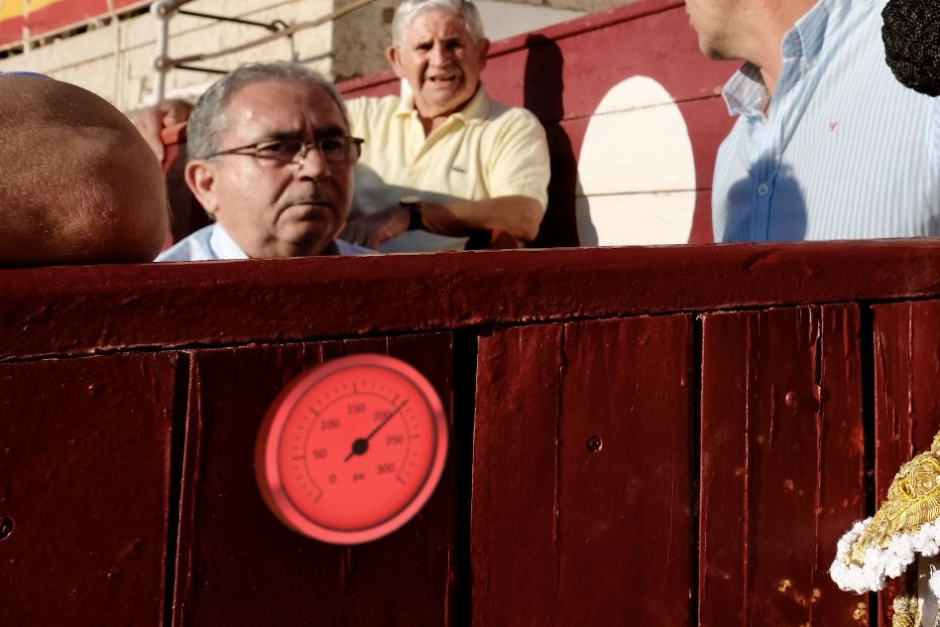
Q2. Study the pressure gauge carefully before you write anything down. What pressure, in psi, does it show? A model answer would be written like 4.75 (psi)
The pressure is 210 (psi)
